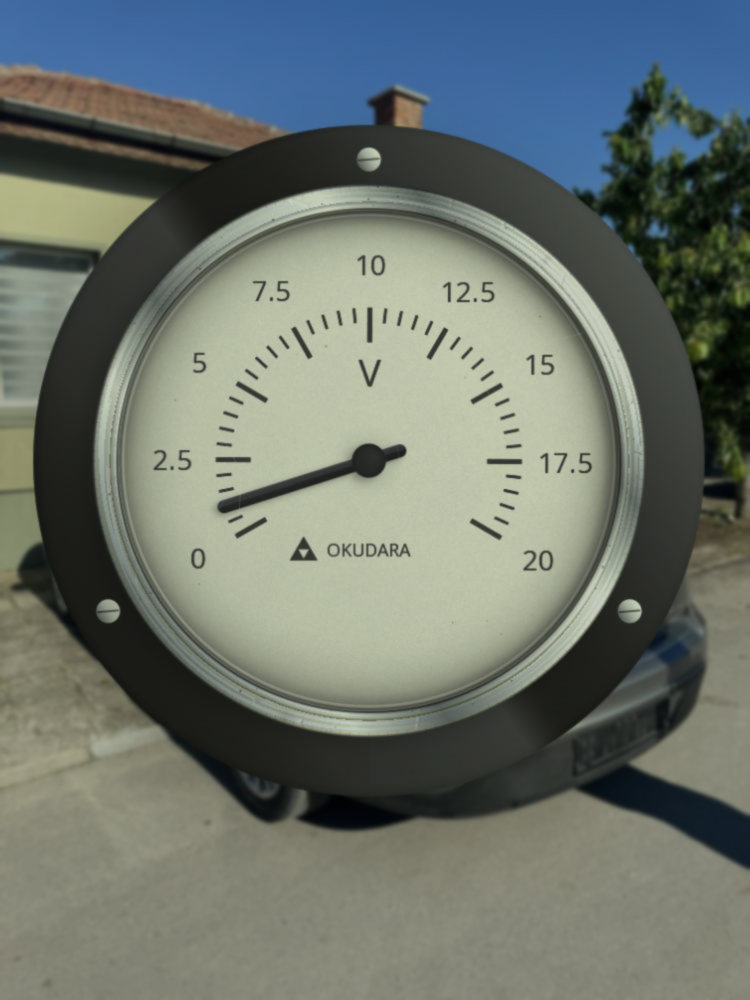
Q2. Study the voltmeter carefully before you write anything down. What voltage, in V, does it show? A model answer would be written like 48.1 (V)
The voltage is 1 (V)
